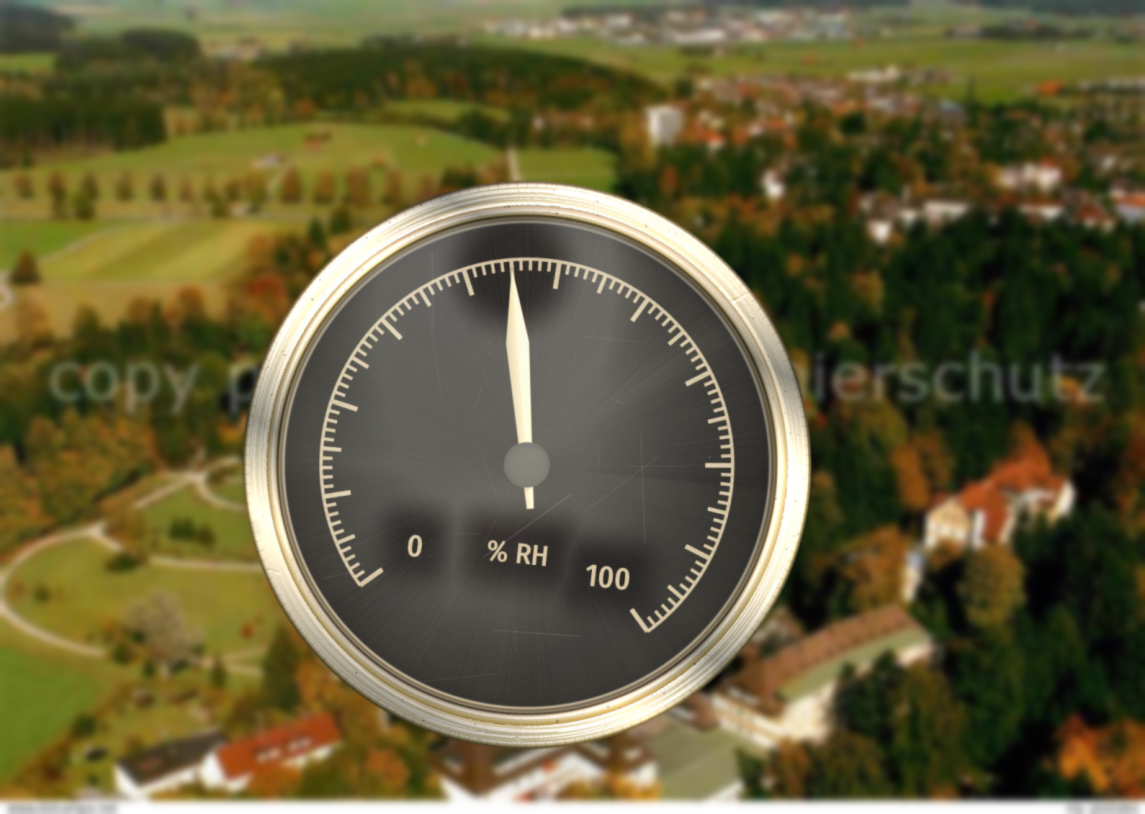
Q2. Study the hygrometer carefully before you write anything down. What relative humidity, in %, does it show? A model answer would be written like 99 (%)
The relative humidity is 45 (%)
